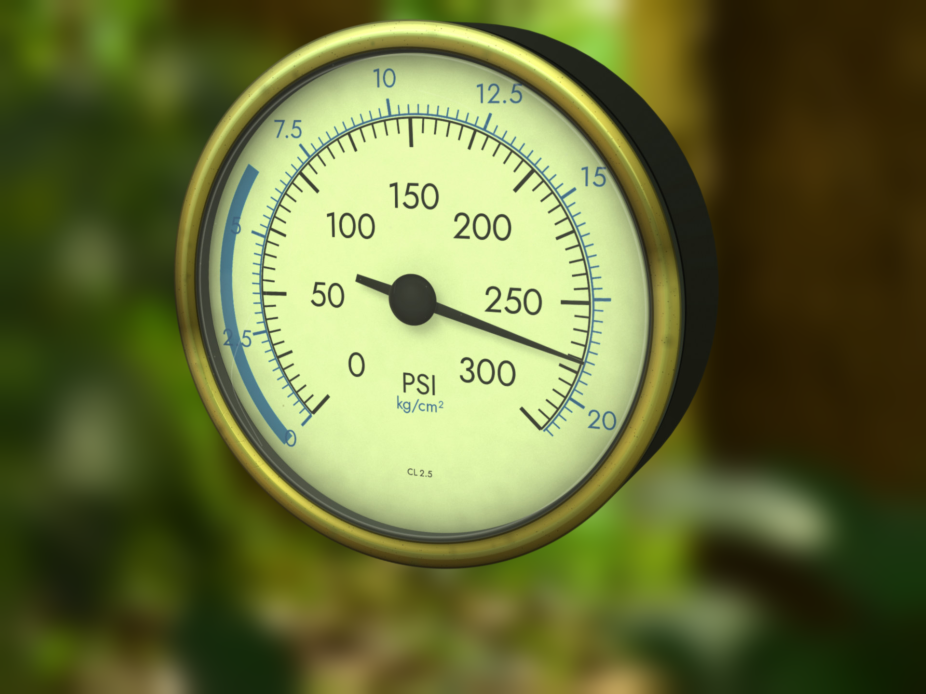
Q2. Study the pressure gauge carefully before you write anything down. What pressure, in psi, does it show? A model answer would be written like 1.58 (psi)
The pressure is 270 (psi)
